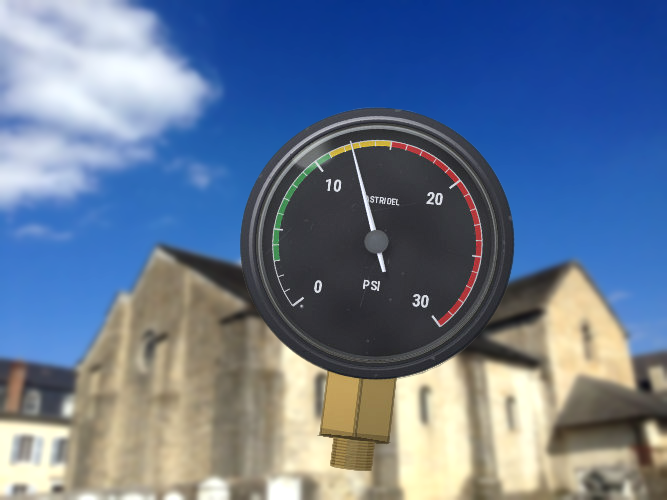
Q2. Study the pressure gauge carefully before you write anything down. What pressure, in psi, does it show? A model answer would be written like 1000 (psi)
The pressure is 12.5 (psi)
